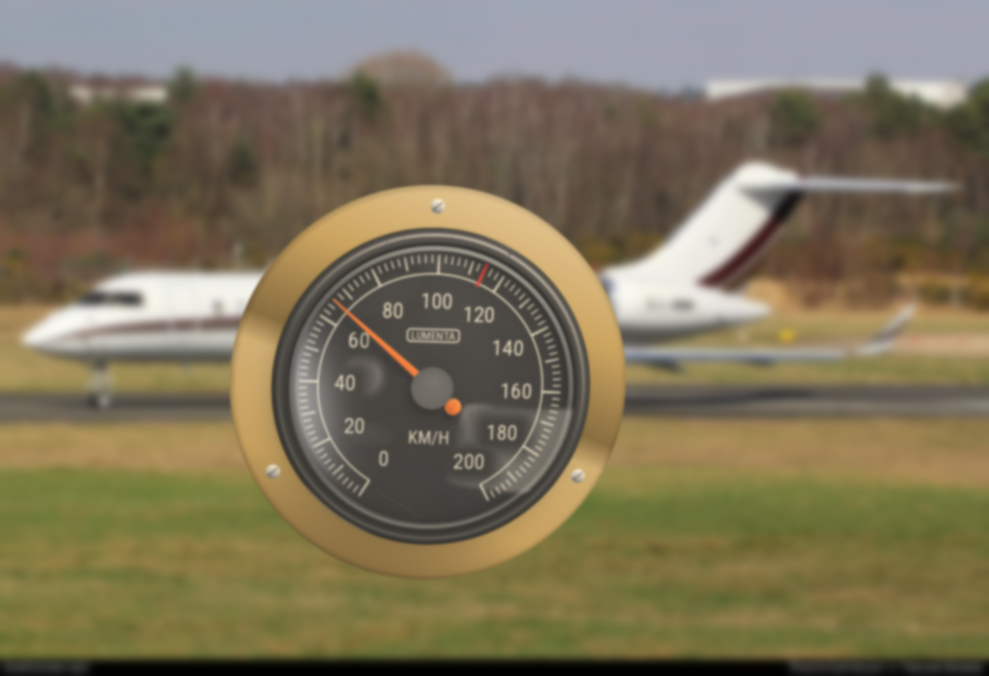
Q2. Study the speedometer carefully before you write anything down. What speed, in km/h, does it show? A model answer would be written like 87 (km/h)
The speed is 66 (km/h)
